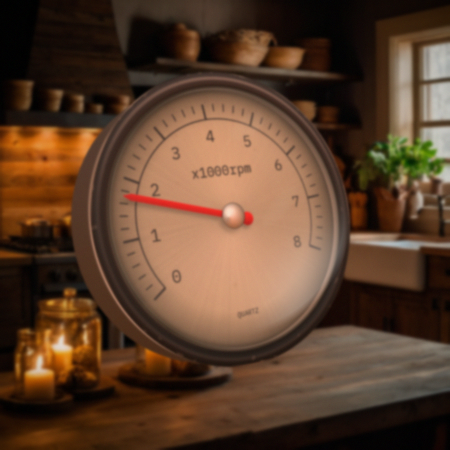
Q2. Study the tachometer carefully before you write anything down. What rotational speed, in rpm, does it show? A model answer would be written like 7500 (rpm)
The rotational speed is 1700 (rpm)
